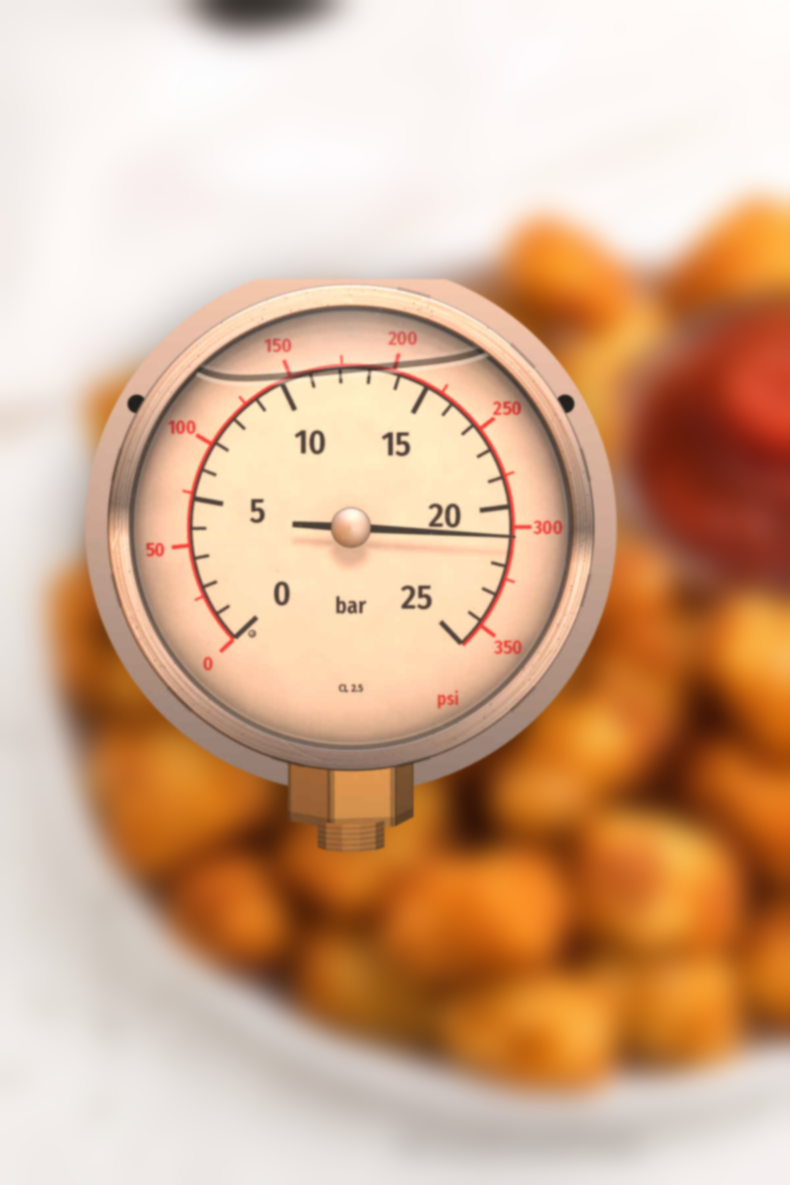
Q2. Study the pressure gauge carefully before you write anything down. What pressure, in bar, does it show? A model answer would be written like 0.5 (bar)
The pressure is 21 (bar)
